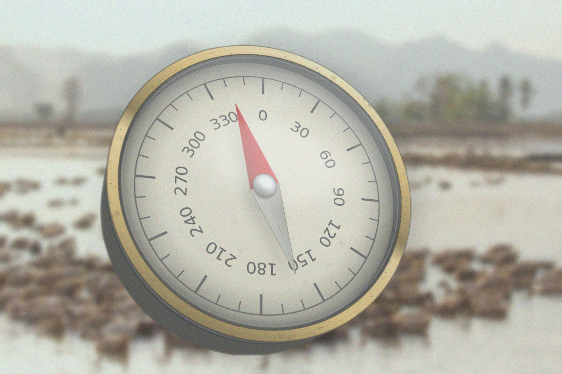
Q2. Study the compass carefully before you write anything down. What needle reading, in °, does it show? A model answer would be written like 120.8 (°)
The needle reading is 340 (°)
